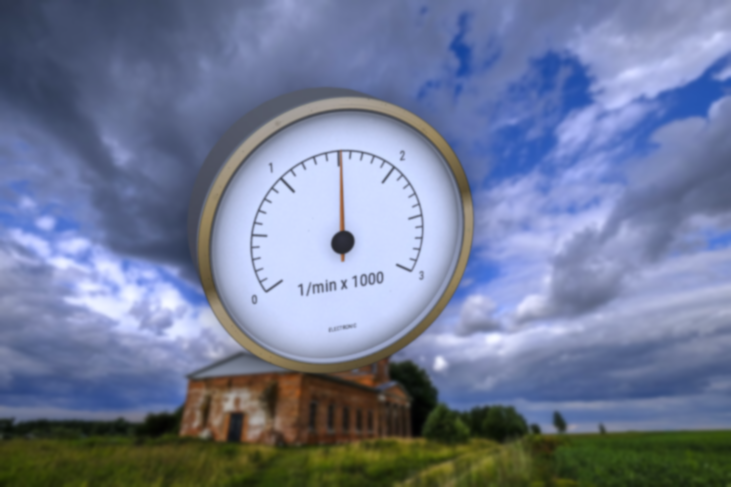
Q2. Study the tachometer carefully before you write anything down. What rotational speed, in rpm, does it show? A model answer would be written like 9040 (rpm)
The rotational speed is 1500 (rpm)
